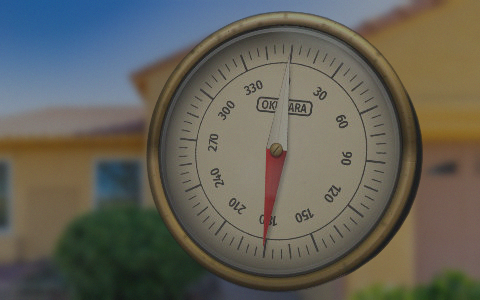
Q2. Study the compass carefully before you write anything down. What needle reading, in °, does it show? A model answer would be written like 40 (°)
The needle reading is 180 (°)
